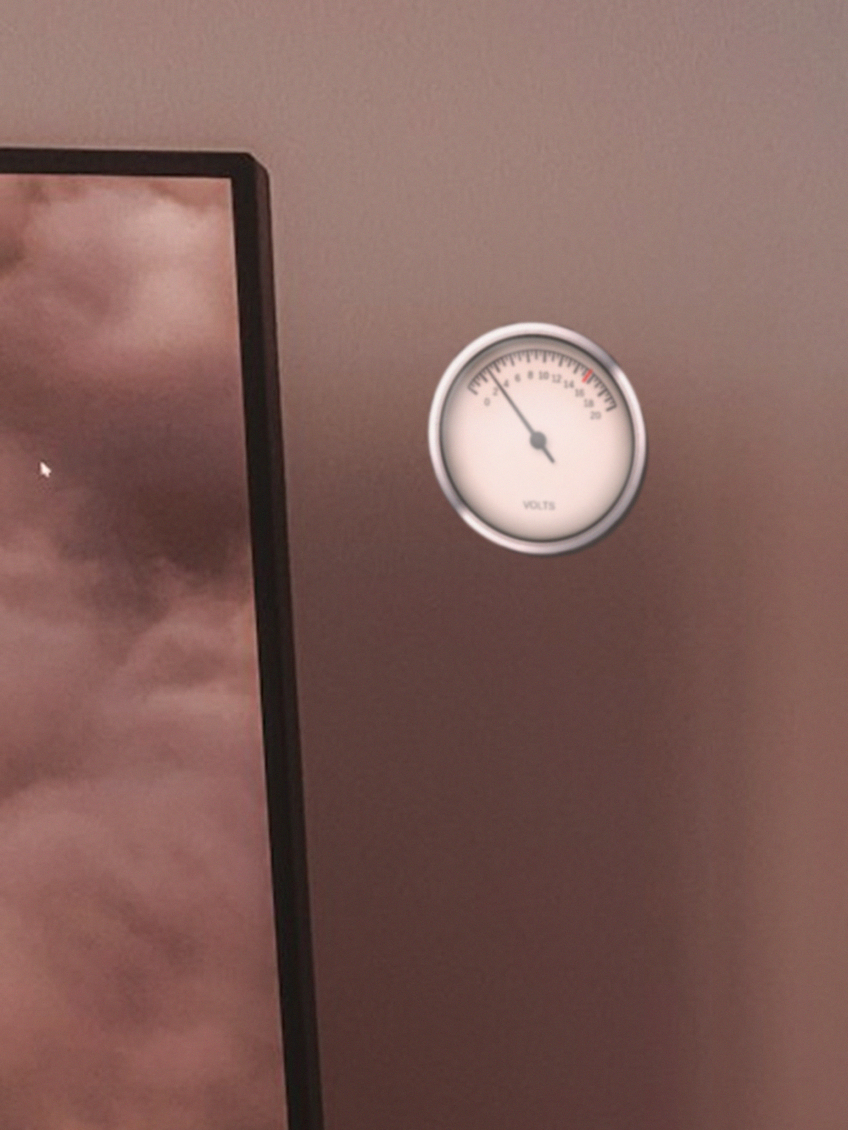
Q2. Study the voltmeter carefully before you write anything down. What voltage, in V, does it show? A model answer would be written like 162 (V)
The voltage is 3 (V)
